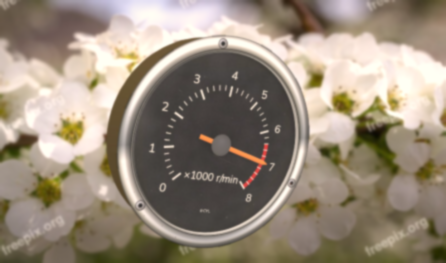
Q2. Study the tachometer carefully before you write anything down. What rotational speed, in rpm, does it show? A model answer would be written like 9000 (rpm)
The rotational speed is 7000 (rpm)
